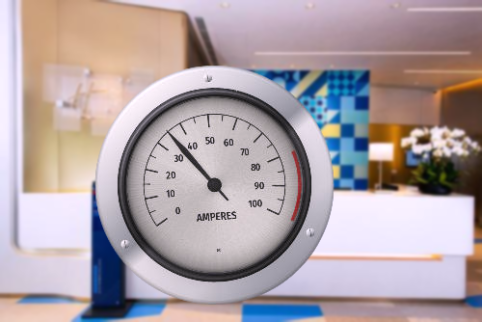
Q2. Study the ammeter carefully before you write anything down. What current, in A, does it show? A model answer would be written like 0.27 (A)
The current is 35 (A)
